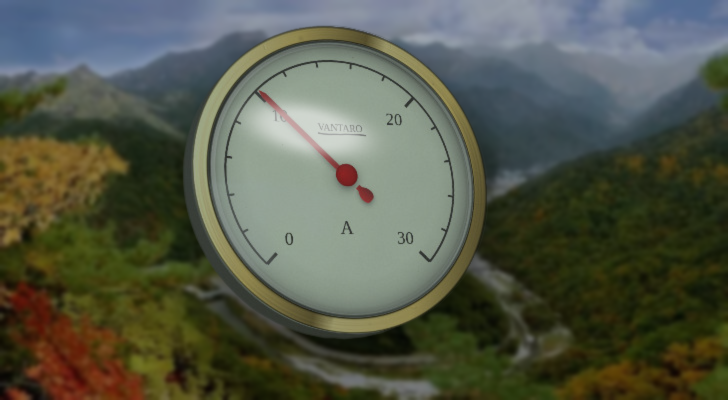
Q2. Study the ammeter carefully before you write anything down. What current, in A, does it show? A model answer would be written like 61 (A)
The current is 10 (A)
